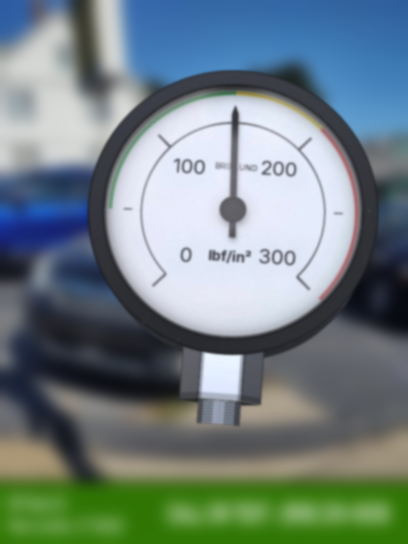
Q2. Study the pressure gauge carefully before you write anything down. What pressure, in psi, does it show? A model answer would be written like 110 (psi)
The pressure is 150 (psi)
